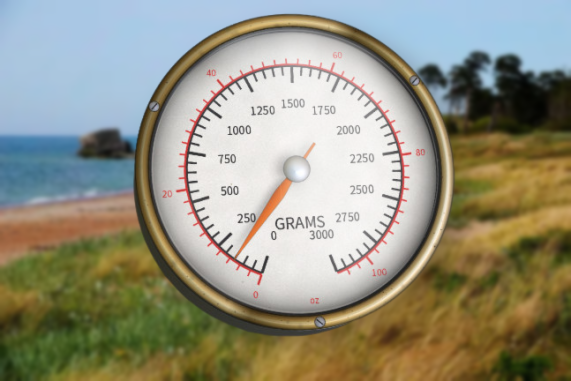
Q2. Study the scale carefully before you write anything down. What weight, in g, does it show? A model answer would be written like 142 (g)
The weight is 150 (g)
